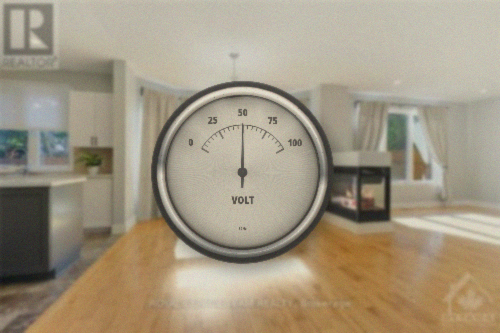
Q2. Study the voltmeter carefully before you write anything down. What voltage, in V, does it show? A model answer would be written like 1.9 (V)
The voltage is 50 (V)
